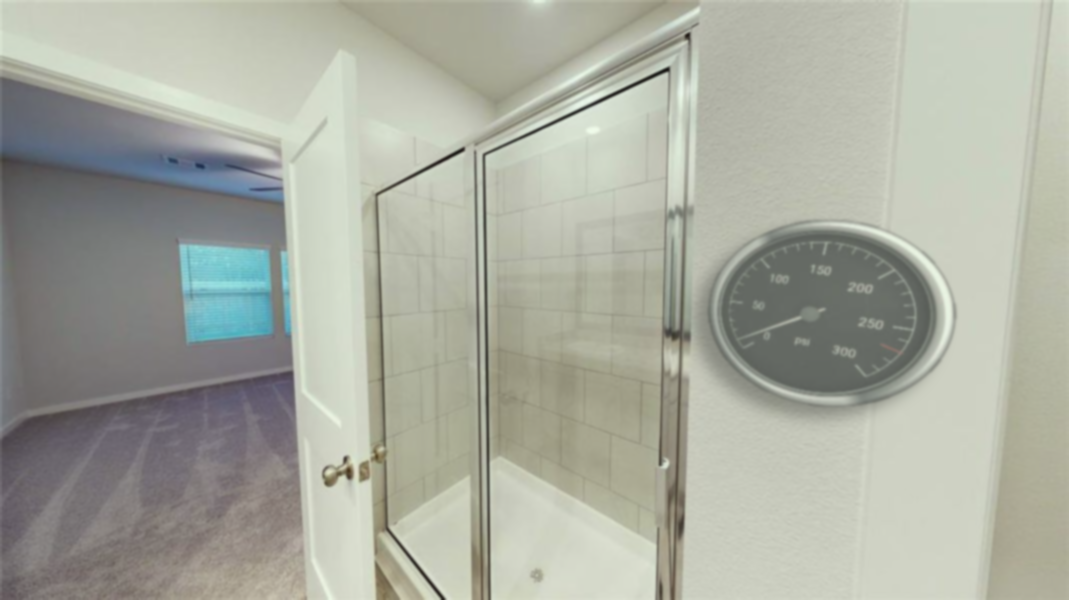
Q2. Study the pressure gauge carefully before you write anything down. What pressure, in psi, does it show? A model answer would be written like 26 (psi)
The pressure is 10 (psi)
